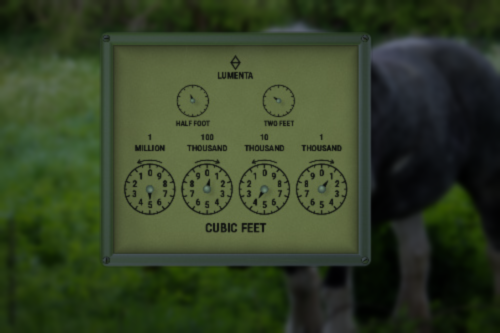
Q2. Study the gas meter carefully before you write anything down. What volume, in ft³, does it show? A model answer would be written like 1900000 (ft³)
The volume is 504100 (ft³)
